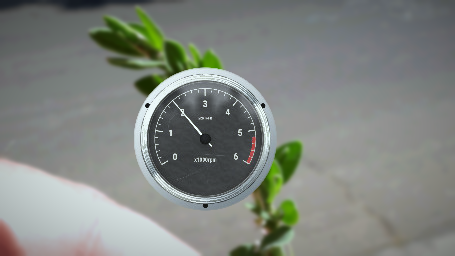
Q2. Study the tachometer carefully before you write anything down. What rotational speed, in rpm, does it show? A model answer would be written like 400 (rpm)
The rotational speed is 2000 (rpm)
